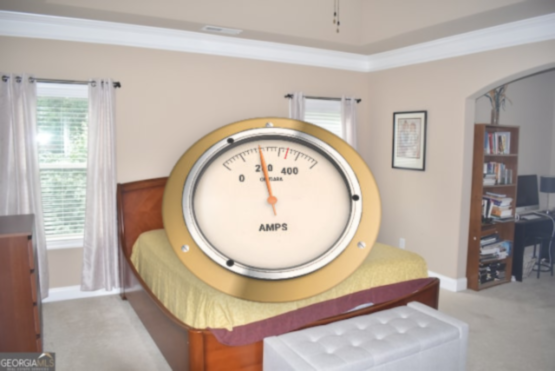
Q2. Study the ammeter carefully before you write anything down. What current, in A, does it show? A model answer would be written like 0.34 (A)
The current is 200 (A)
